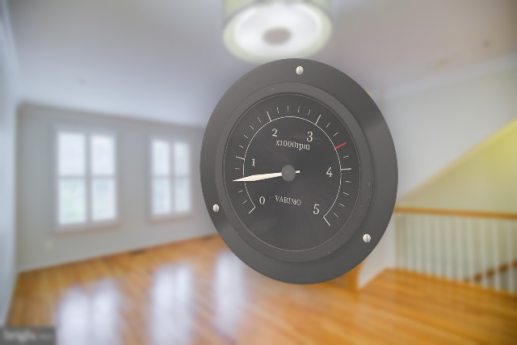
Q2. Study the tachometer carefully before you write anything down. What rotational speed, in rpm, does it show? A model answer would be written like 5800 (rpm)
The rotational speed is 600 (rpm)
